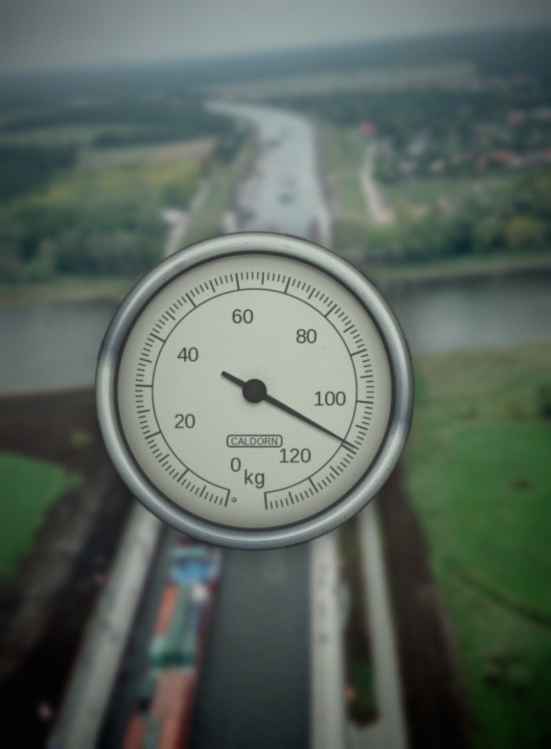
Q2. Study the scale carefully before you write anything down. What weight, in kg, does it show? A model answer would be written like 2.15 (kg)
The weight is 109 (kg)
